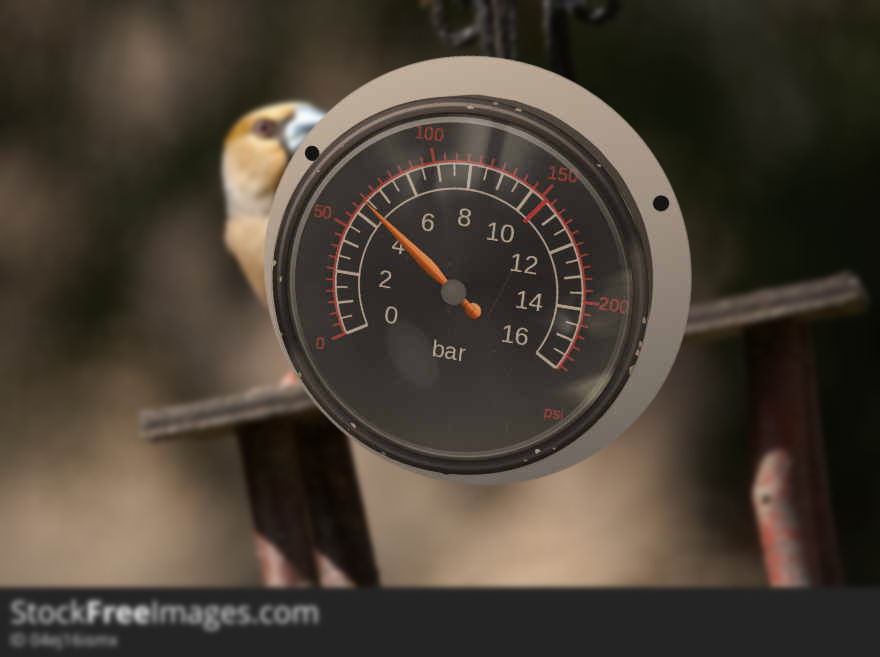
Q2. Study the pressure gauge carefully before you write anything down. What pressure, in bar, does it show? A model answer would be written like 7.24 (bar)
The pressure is 4.5 (bar)
